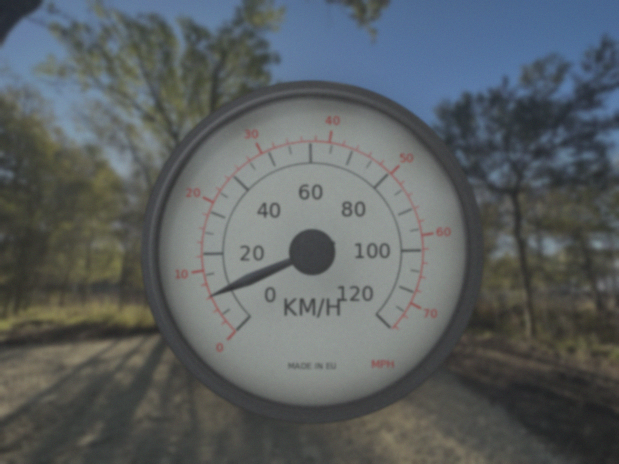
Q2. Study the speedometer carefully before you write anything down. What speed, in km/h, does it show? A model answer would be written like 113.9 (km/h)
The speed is 10 (km/h)
